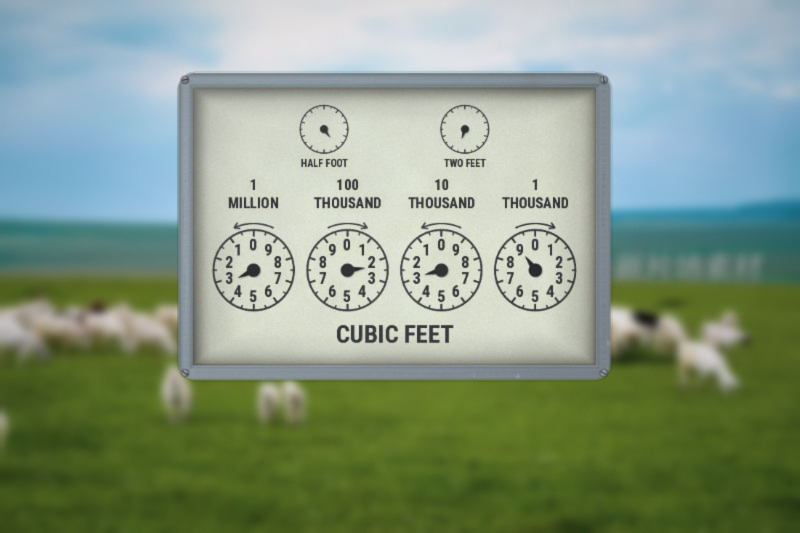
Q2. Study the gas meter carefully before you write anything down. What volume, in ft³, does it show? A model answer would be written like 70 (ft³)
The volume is 322900 (ft³)
